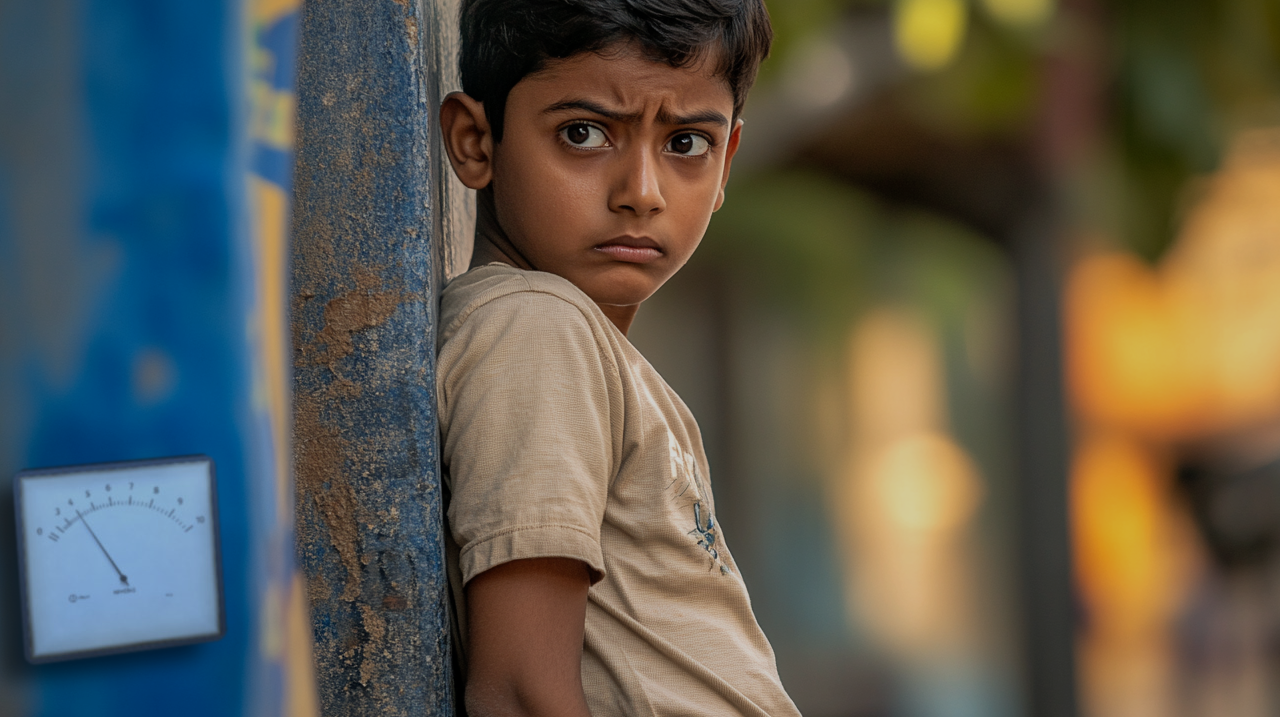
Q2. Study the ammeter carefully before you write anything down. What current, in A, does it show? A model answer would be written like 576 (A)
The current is 4 (A)
